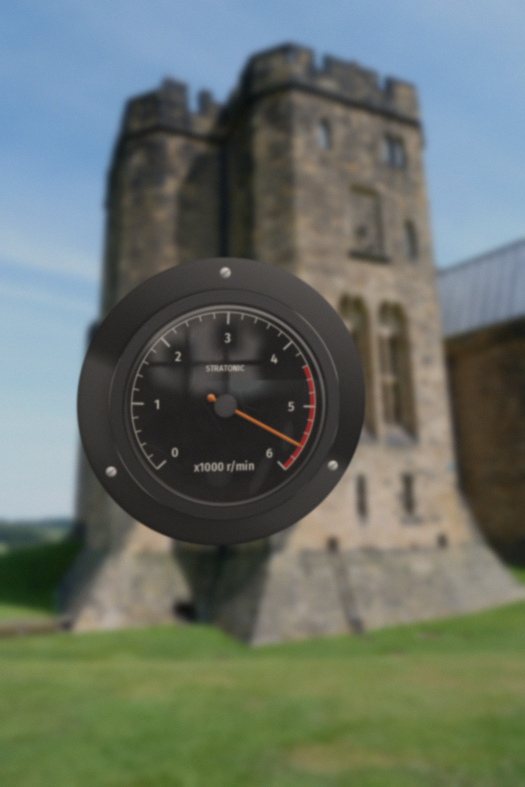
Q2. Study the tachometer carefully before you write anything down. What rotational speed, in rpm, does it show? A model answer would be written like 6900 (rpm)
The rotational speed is 5600 (rpm)
